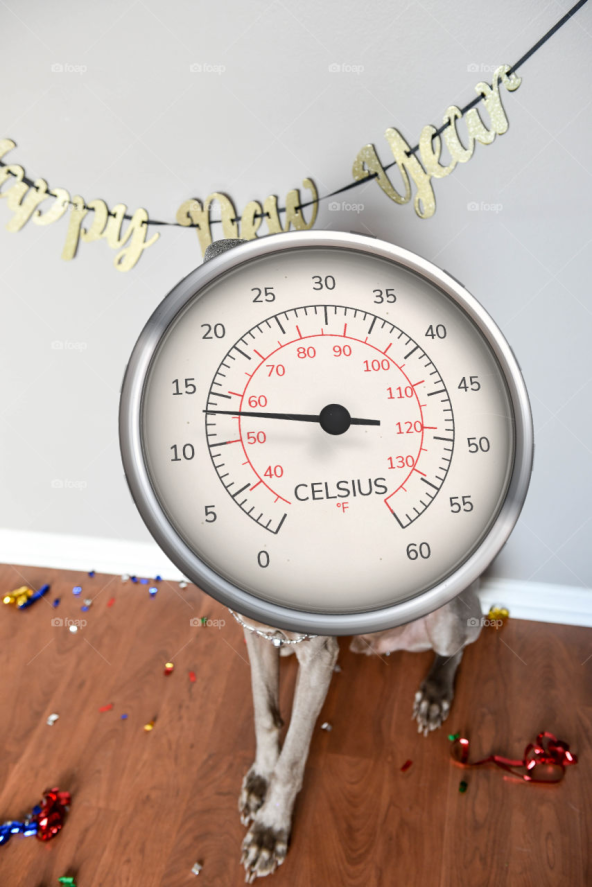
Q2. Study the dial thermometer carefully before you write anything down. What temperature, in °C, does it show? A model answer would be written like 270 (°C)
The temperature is 13 (°C)
